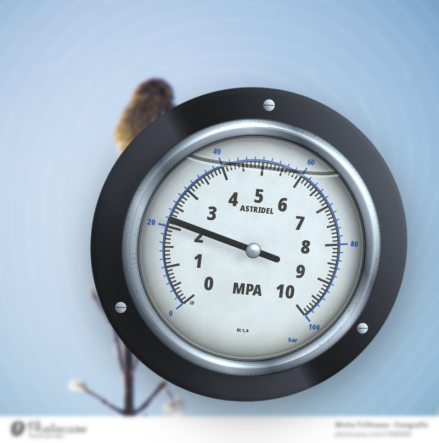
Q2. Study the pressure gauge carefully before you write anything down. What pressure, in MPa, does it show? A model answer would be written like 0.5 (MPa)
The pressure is 2.2 (MPa)
